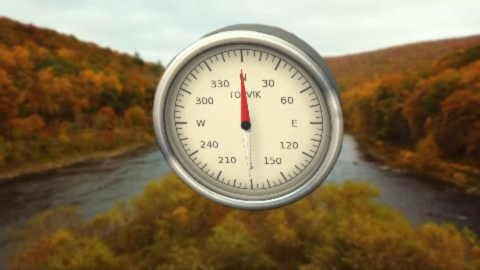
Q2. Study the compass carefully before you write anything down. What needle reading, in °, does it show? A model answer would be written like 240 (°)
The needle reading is 0 (°)
